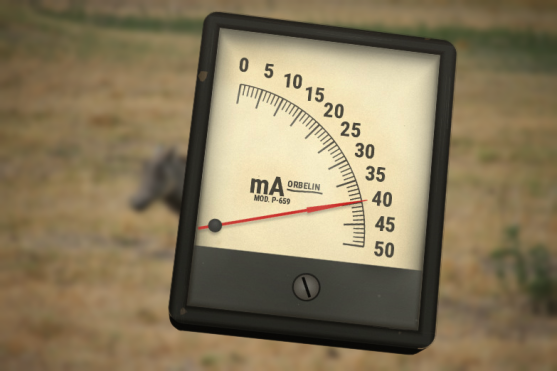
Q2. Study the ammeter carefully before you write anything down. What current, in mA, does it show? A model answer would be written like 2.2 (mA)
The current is 40 (mA)
